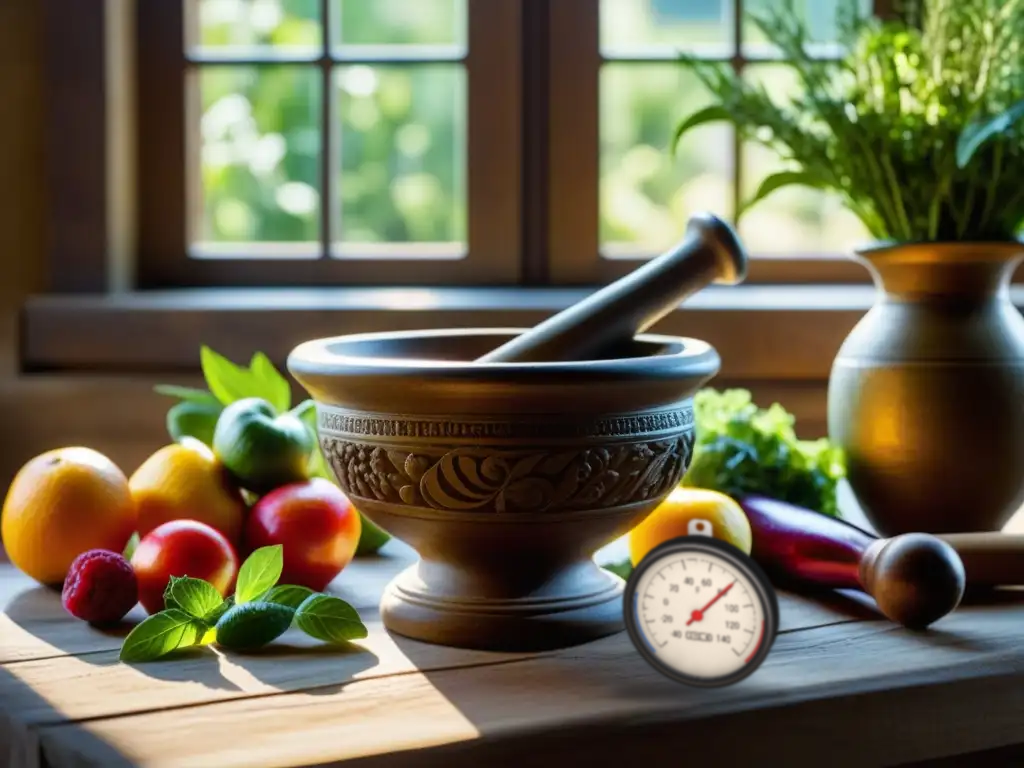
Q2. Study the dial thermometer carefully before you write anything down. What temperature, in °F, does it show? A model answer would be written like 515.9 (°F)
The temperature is 80 (°F)
